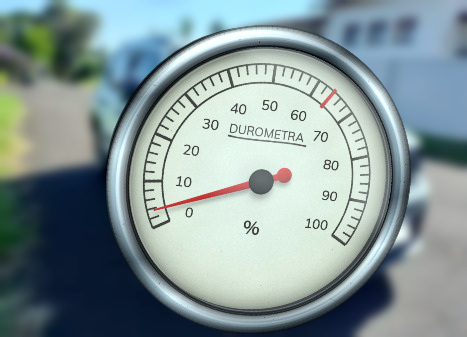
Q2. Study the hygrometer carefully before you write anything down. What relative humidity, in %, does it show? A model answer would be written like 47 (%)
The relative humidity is 4 (%)
